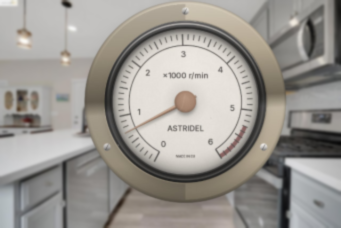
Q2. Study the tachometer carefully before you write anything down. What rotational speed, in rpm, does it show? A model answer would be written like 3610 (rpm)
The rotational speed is 700 (rpm)
